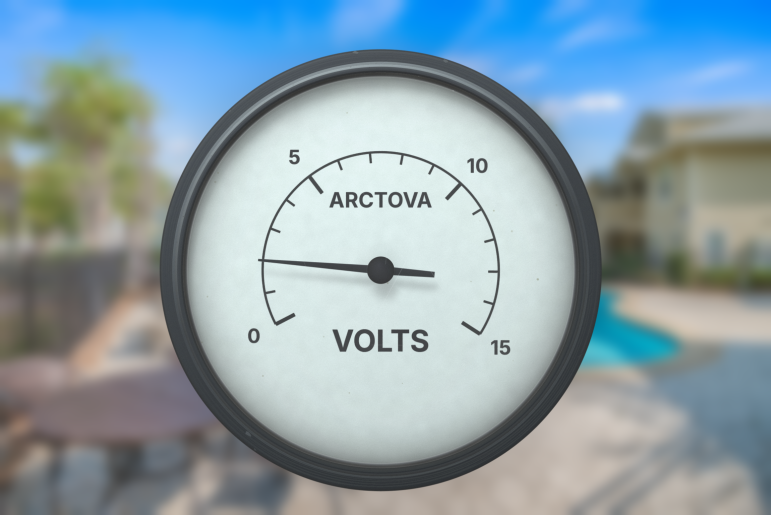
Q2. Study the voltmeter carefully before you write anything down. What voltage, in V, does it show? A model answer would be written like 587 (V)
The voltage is 2 (V)
